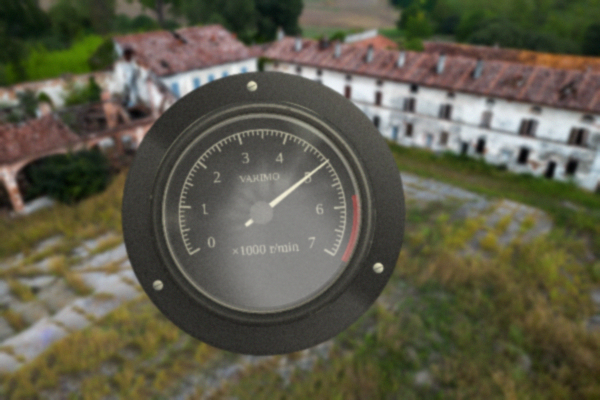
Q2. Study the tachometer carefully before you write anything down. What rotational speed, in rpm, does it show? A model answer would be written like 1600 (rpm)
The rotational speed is 5000 (rpm)
